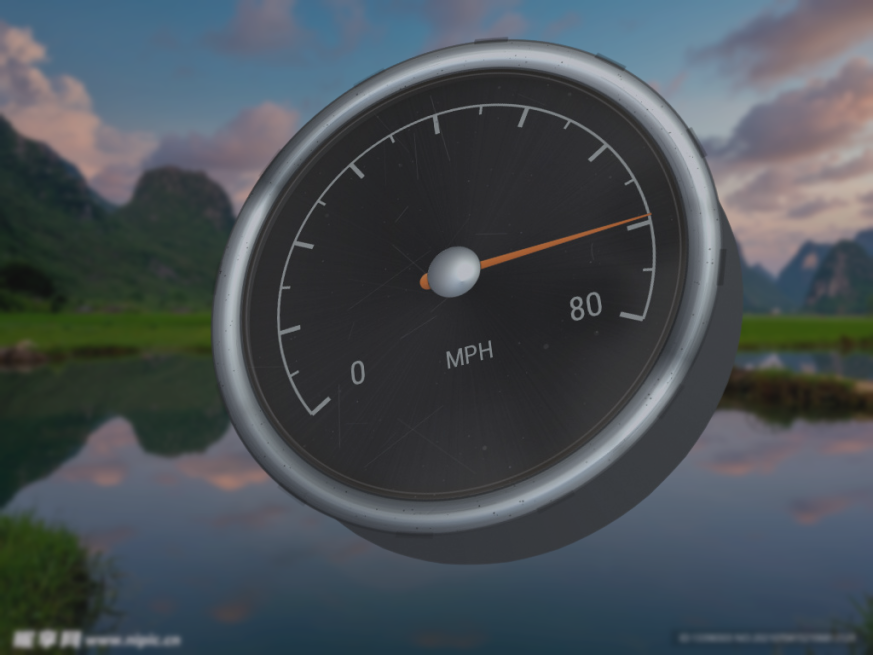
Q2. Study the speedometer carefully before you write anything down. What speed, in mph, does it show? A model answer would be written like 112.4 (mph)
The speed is 70 (mph)
